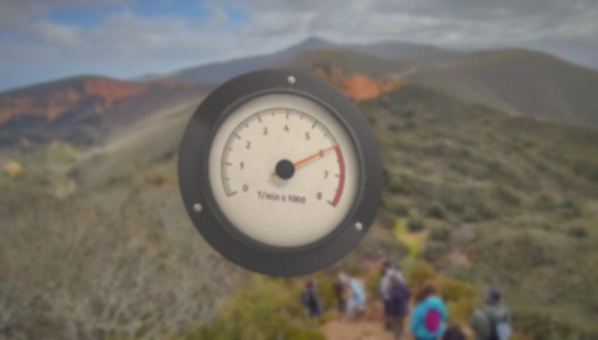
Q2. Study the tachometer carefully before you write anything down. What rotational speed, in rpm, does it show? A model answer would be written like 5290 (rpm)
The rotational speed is 6000 (rpm)
